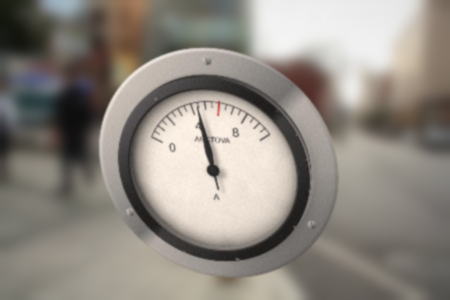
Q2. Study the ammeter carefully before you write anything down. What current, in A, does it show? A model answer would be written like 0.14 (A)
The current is 4.5 (A)
